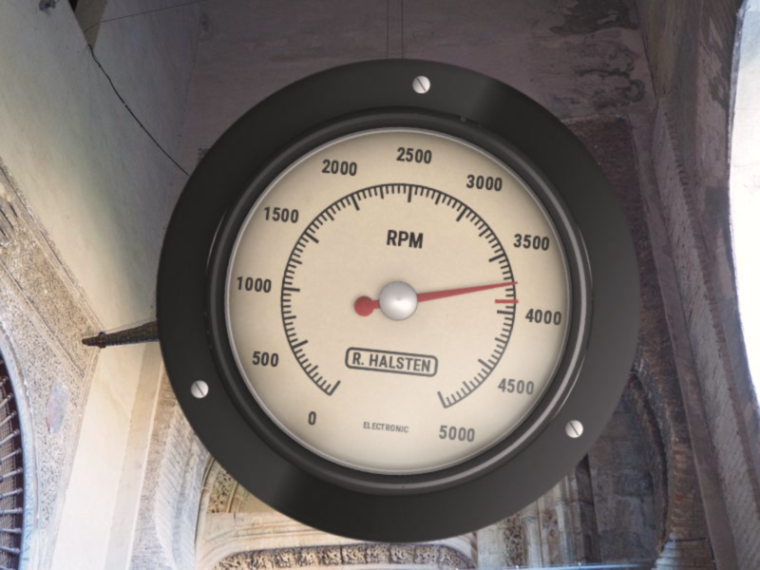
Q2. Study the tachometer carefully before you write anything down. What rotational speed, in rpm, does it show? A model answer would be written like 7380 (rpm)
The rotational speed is 3750 (rpm)
